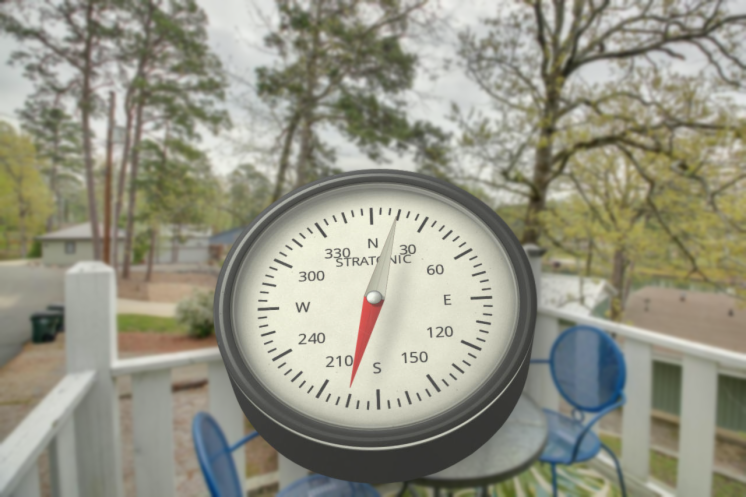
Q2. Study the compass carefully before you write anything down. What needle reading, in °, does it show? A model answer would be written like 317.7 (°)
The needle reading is 195 (°)
